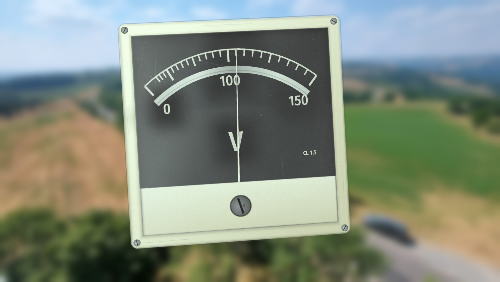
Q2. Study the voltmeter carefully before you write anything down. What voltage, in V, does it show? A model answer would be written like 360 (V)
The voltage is 105 (V)
